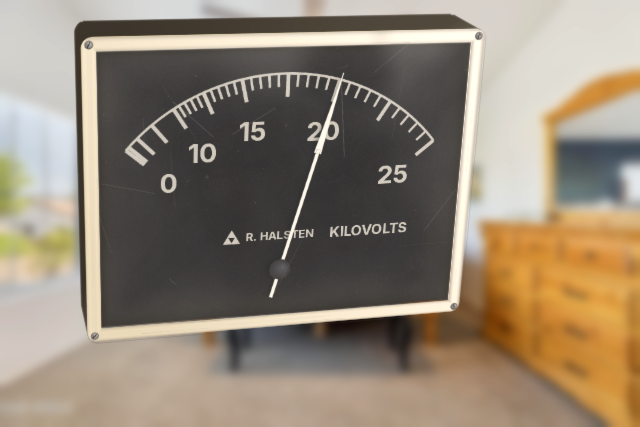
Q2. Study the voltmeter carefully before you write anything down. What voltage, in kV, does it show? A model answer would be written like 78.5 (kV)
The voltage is 20 (kV)
